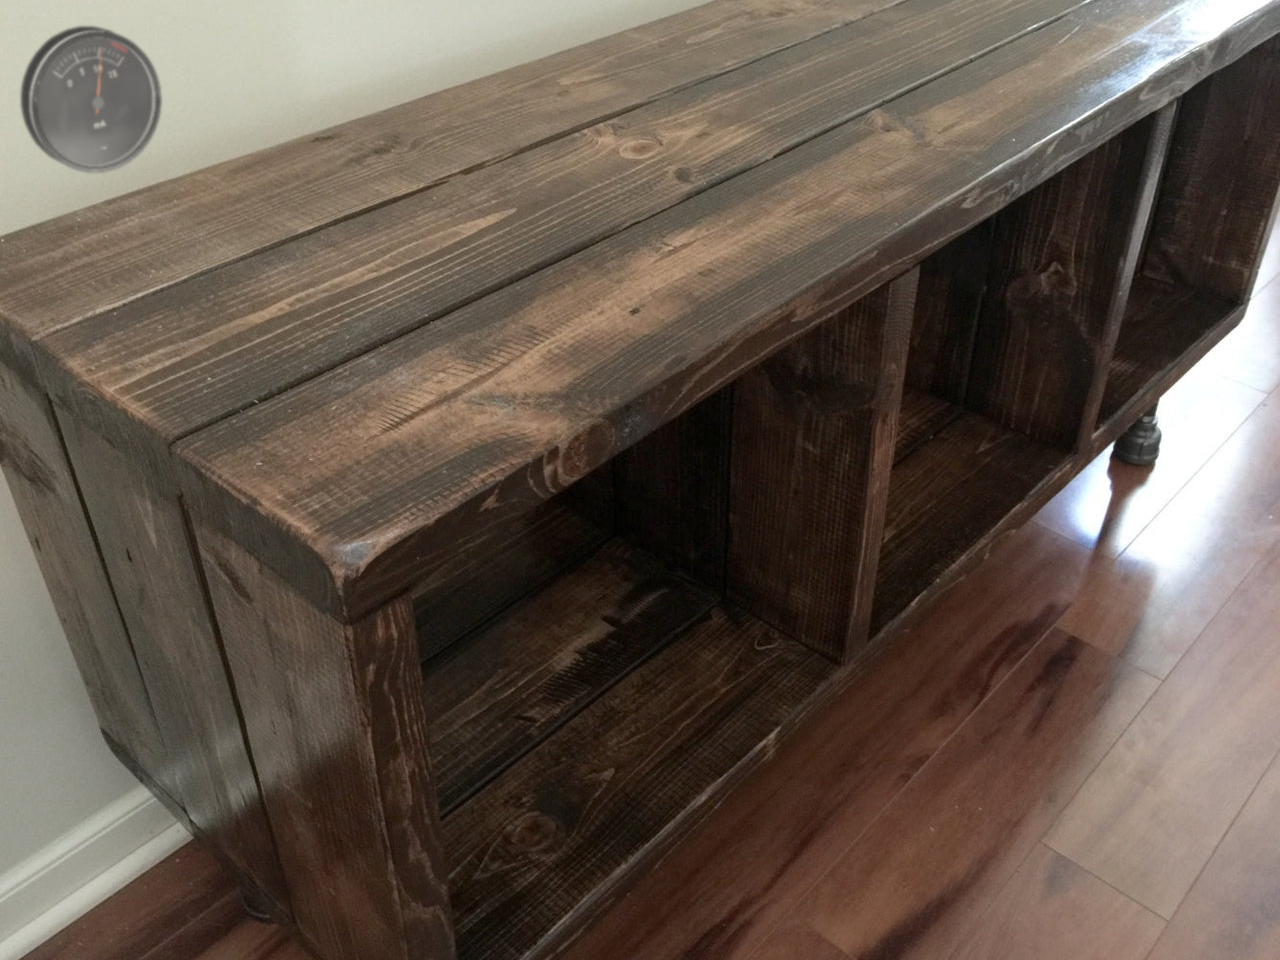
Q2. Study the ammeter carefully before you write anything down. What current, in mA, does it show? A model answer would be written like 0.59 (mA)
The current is 10 (mA)
